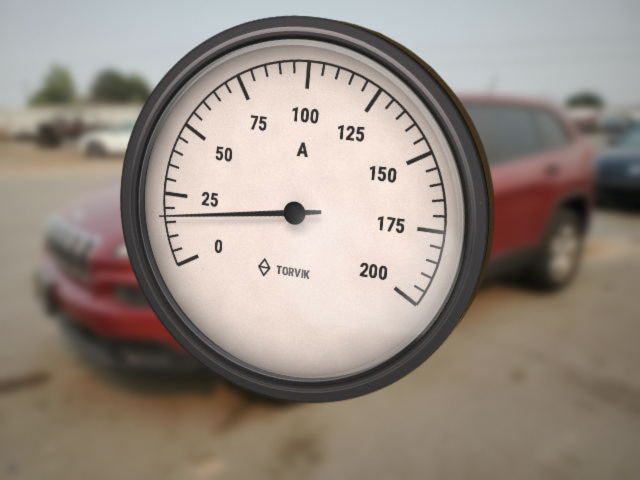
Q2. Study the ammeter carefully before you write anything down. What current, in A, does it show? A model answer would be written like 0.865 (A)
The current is 17.5 (A)
